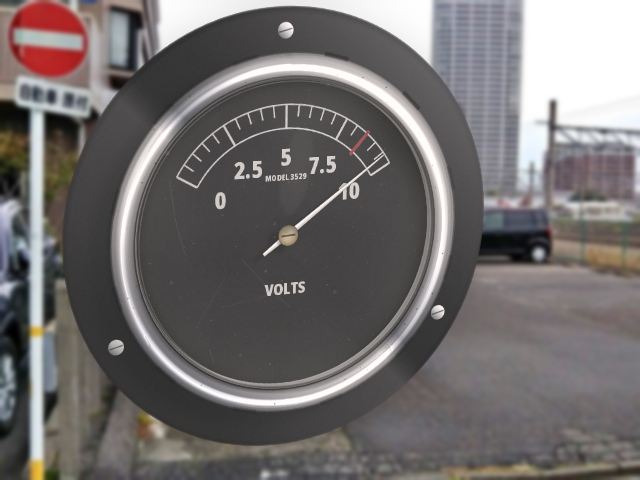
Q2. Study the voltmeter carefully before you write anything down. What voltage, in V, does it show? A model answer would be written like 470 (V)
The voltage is 9.5 (V)
